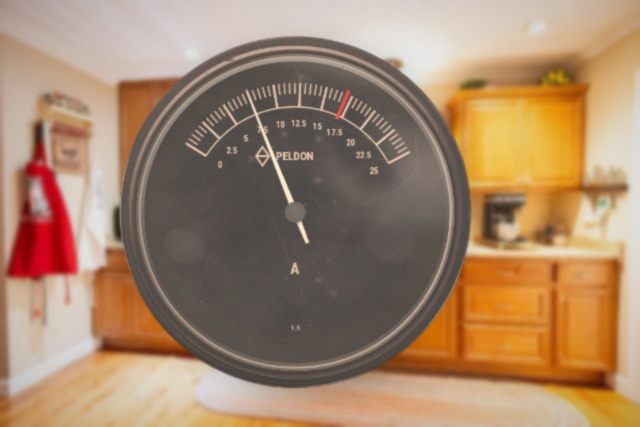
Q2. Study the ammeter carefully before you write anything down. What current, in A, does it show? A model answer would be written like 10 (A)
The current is 7.5 (A)
